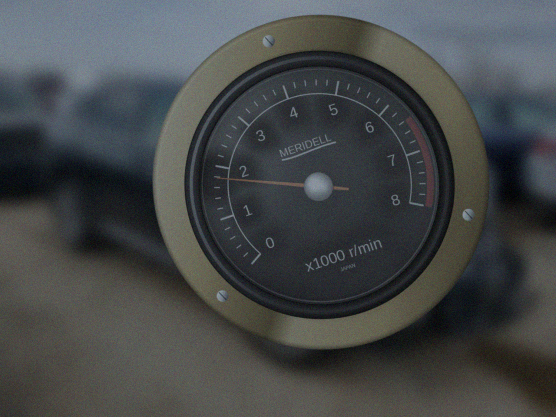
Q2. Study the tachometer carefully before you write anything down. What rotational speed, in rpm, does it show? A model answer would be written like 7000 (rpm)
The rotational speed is 1800 (rpm)
